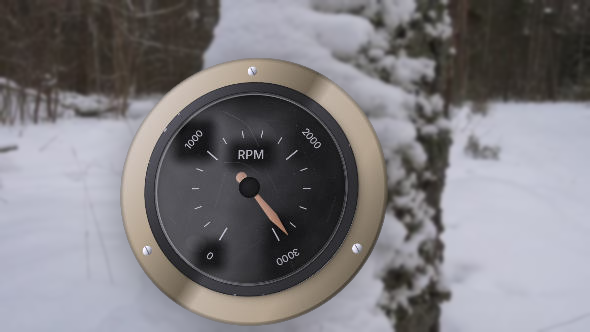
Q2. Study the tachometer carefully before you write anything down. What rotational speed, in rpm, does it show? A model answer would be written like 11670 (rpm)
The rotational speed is 2900 (rpm)
